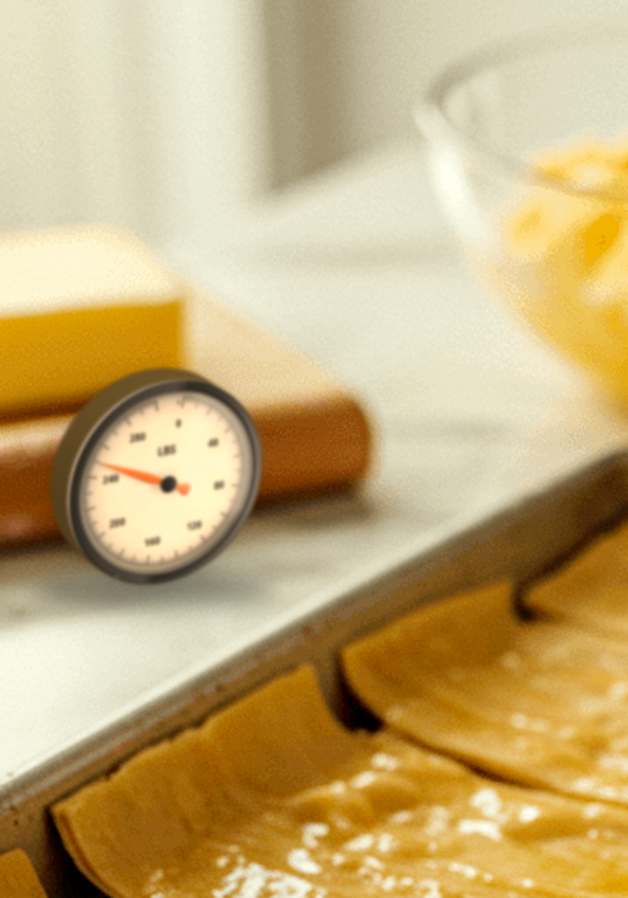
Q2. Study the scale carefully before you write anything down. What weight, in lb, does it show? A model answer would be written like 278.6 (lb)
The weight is 250 (lb)
